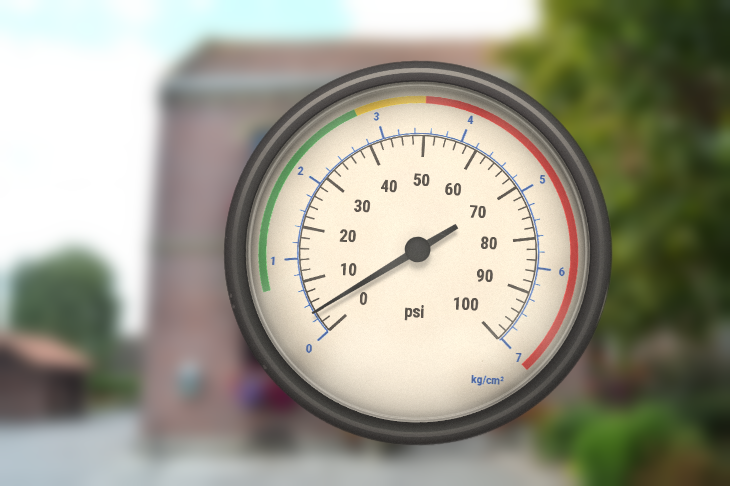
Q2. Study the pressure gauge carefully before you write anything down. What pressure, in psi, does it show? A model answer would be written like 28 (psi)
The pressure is 4 (psi)
